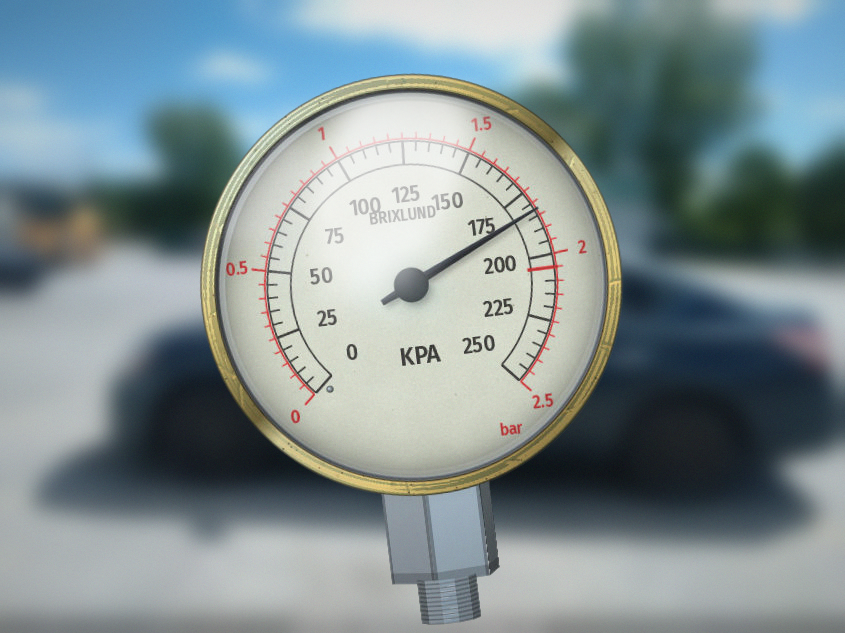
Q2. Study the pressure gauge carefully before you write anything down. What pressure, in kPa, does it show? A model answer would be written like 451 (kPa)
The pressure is 182.5 (kPa)
